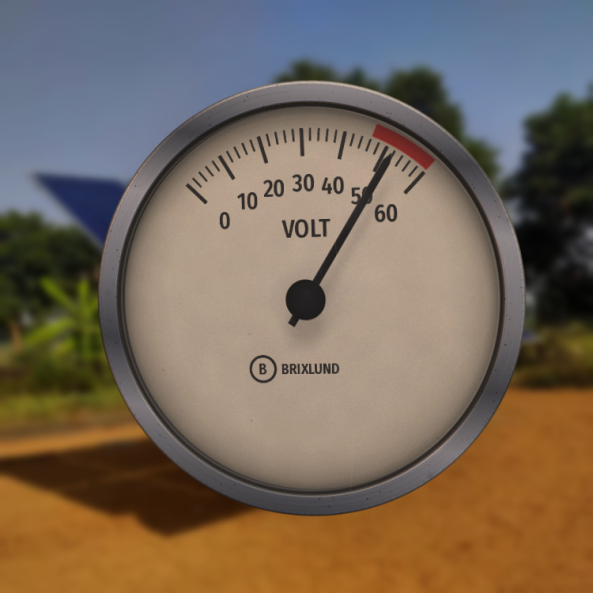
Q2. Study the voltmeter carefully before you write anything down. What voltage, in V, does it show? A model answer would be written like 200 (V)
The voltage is 52 (V)
